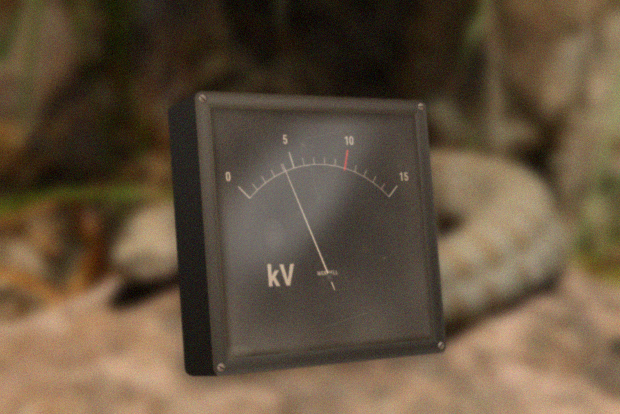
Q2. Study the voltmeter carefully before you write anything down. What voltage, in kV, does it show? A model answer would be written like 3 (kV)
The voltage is 4 (kV)
